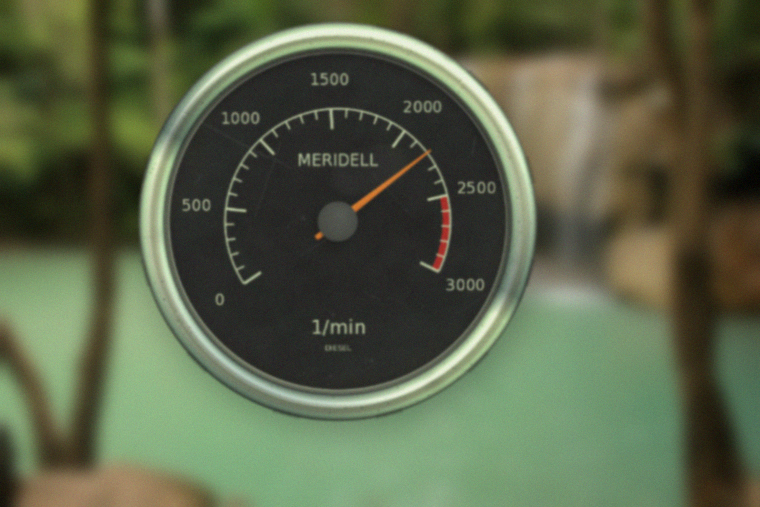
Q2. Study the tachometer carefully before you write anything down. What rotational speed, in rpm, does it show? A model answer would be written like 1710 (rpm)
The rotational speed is 2200 (rpm)
